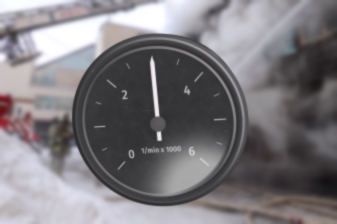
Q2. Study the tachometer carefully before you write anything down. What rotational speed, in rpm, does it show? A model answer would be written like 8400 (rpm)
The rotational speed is 3000 (rpm)
